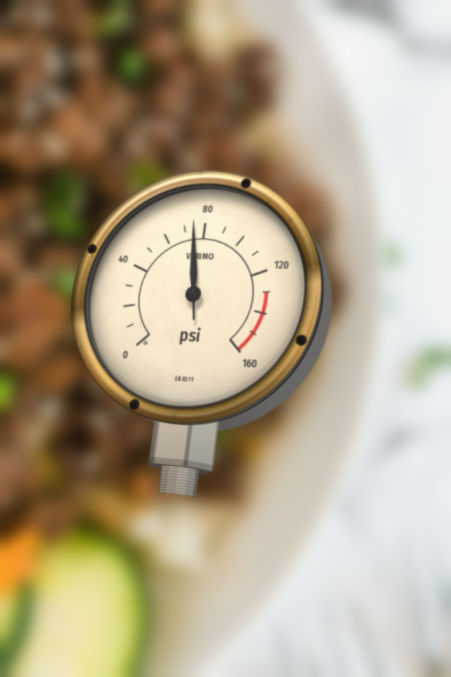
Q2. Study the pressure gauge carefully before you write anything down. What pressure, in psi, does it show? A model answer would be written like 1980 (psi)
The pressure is 75 (psi)
